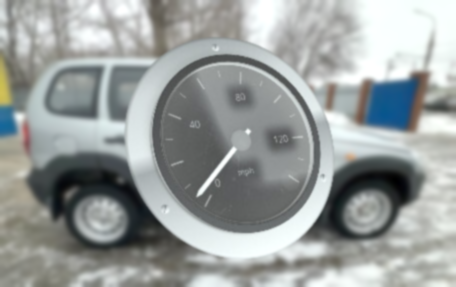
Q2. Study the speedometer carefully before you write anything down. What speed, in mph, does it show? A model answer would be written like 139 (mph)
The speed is 5 (mph)
